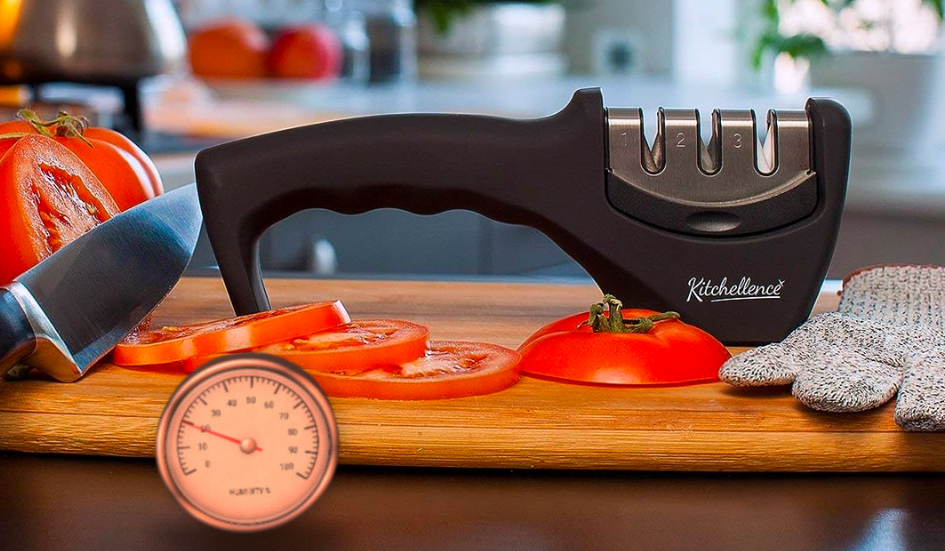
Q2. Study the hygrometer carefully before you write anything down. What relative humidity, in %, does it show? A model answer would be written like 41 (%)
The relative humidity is 20 (%)
